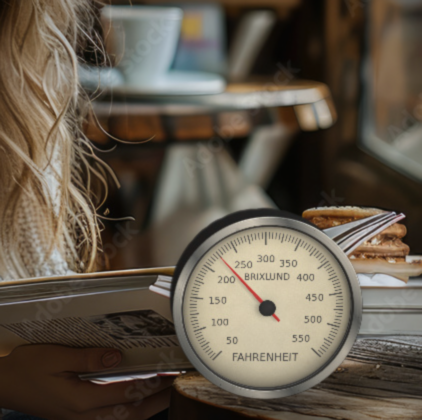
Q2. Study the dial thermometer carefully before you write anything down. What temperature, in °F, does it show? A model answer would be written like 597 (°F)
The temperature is 225 (°F)
